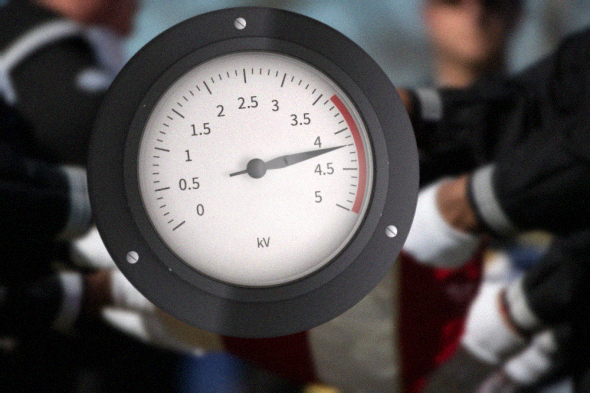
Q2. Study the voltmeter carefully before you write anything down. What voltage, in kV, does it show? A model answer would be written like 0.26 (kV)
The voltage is 4.2 (kV)
